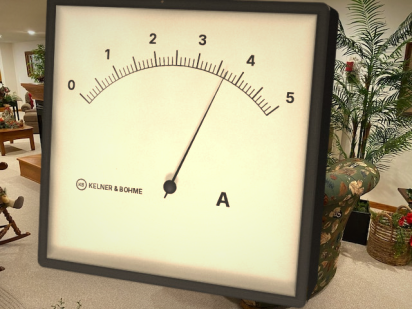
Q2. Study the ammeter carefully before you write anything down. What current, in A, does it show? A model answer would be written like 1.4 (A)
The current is 3.7 (A)
